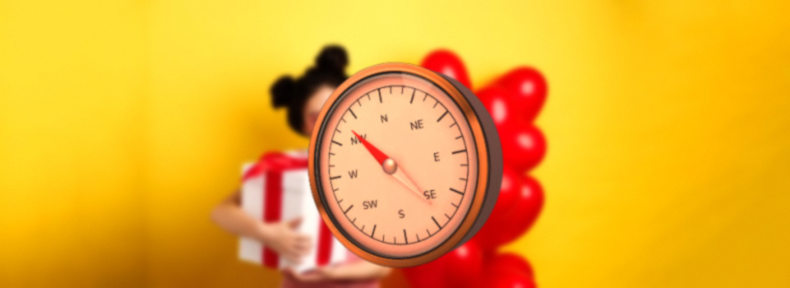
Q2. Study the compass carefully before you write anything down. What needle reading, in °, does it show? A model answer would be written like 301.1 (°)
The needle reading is 320 (°)
